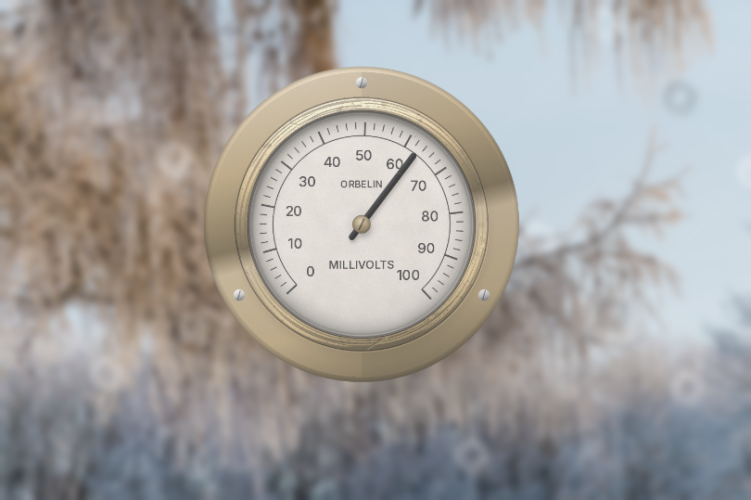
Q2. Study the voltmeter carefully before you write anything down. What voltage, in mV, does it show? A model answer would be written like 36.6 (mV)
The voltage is 63 (mV)
